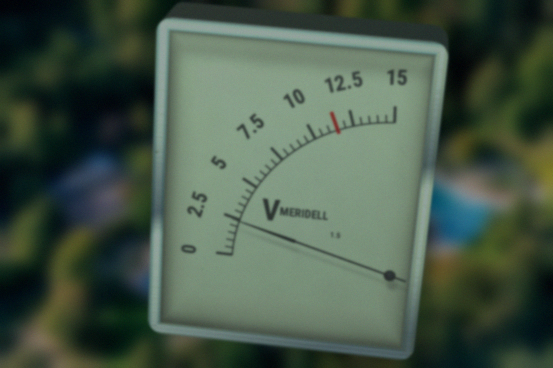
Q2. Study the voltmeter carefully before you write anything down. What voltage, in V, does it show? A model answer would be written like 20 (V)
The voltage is 2.5 (V)
